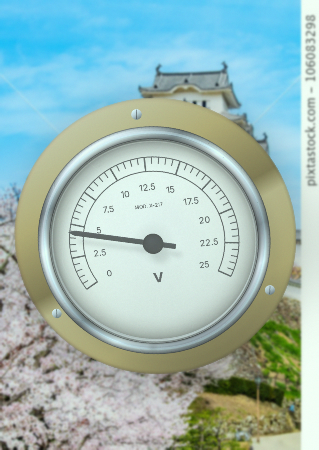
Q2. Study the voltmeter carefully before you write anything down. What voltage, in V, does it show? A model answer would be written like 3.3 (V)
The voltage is 4.5 (V)
